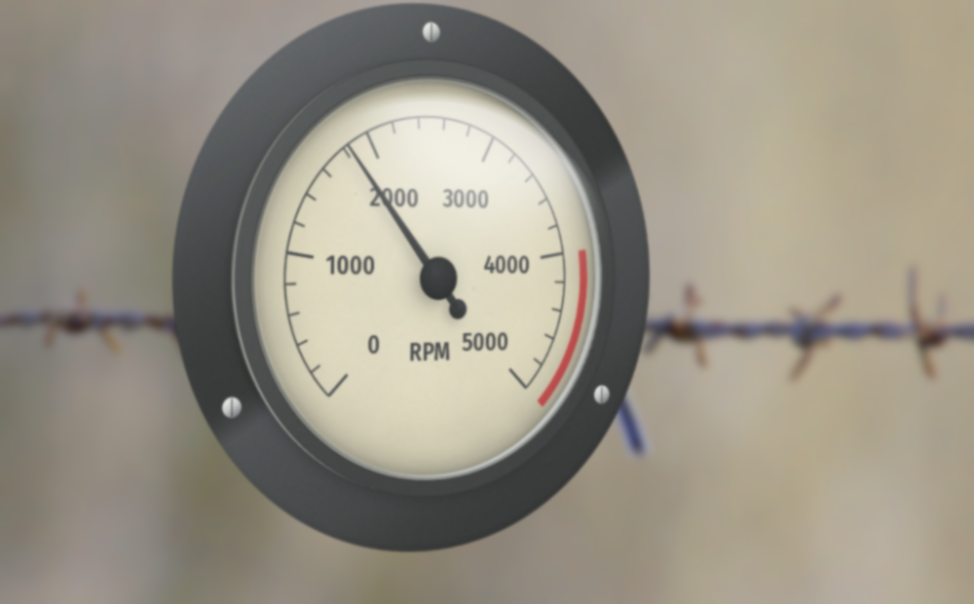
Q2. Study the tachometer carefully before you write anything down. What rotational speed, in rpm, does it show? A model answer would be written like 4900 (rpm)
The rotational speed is 1800 (rpm)
